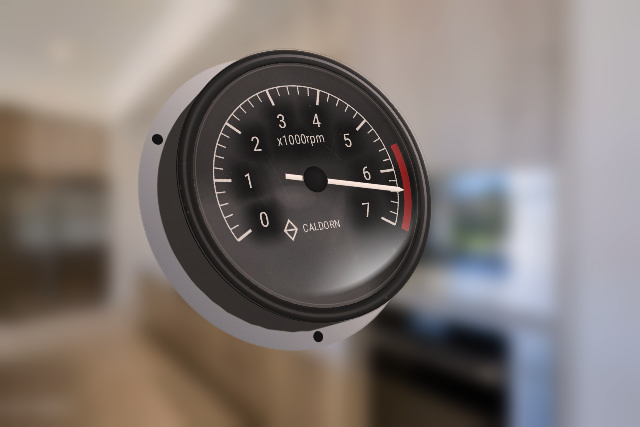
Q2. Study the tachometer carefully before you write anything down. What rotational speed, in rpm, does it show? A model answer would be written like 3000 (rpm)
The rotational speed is 6400 (rpm)
